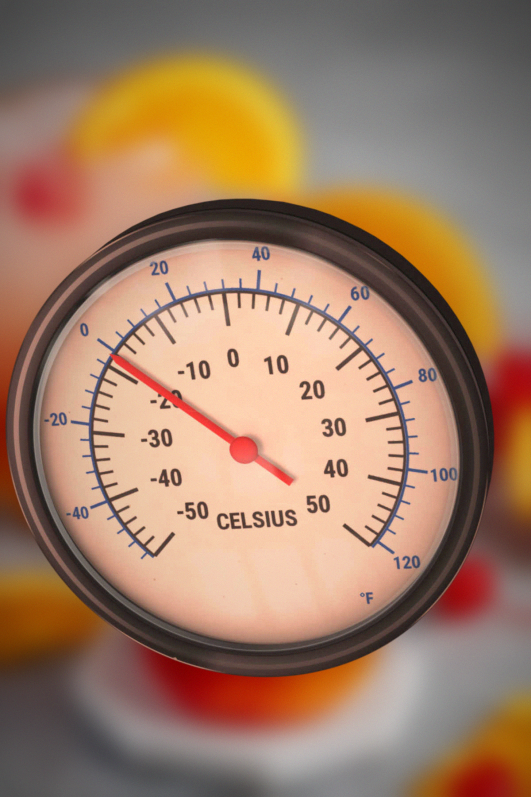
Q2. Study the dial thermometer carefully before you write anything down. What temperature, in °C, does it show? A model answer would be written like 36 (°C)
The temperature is -18 (°C)
